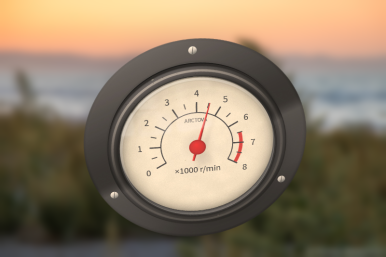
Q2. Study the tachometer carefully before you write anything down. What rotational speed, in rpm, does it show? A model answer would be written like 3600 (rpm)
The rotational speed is 4500 (rpm)
